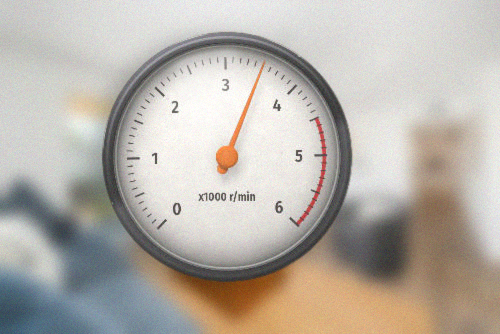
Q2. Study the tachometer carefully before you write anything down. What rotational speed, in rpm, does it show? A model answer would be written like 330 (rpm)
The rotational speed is 3500 (rpm)
